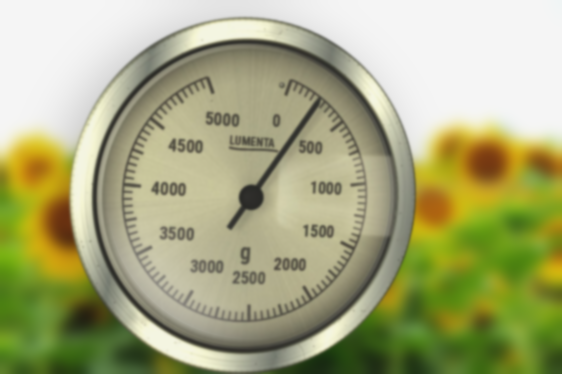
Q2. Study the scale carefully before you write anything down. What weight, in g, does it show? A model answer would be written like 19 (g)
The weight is 250 (g)
